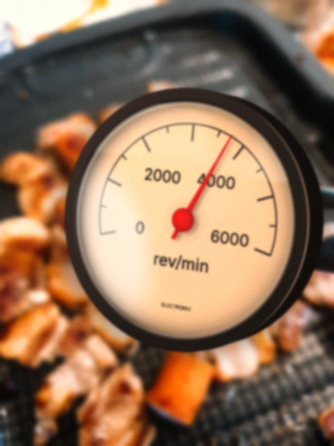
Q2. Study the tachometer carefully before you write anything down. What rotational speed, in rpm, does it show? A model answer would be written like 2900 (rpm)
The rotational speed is 3750 (rpm)
